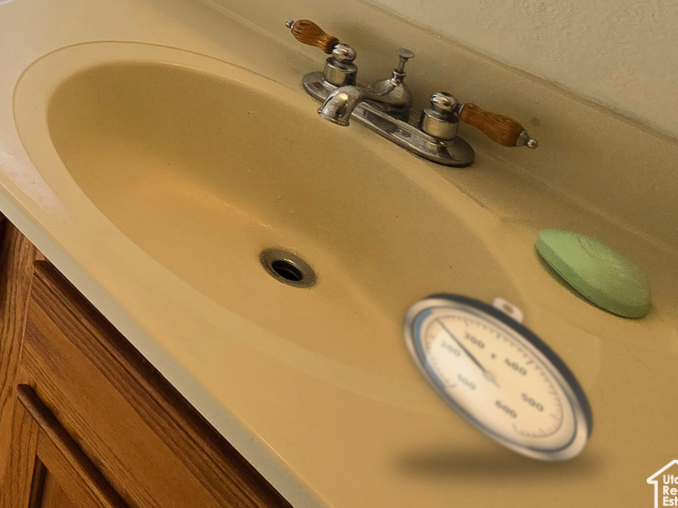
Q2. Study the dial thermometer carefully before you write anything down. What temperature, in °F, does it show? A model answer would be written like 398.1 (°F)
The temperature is 250 (°F)
